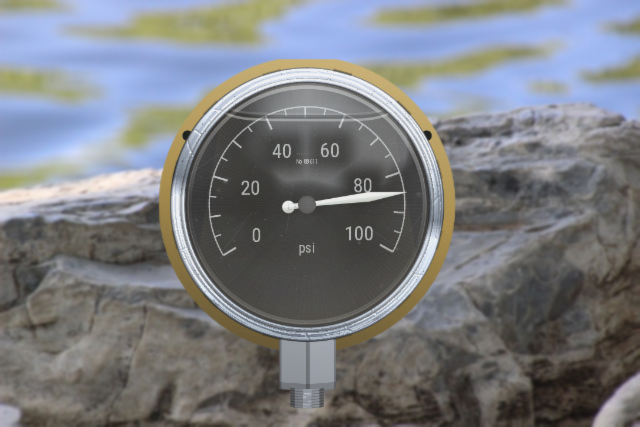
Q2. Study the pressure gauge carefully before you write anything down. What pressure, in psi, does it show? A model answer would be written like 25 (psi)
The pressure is 85 (psi)
